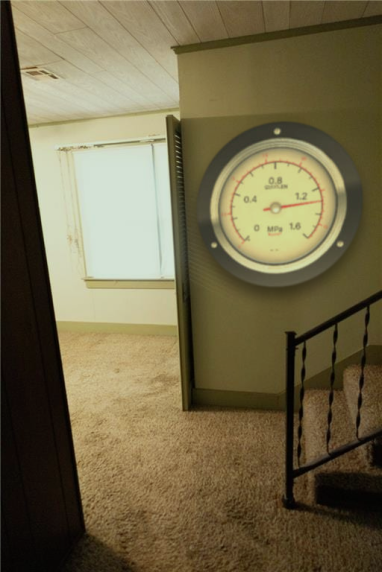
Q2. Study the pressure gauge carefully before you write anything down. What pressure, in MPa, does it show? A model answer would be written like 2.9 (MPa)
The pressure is 1.3 (MPa)
